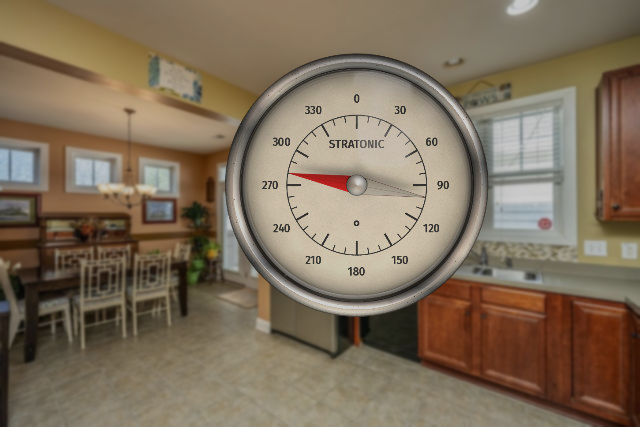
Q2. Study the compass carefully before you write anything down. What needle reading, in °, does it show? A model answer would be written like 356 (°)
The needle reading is 280 (°)
